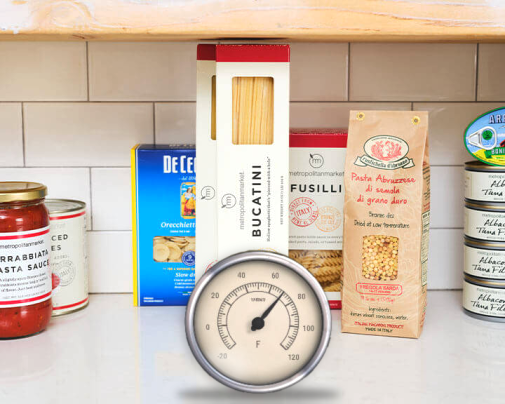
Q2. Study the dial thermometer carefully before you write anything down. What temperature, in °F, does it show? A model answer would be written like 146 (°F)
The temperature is 70 (°F)
